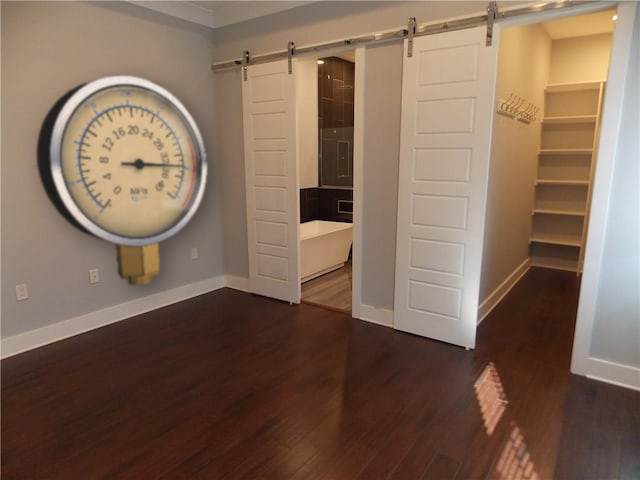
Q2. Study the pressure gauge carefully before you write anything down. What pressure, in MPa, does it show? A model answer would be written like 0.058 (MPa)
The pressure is 34 (MPa)
